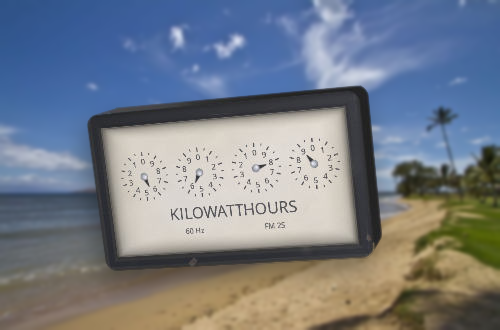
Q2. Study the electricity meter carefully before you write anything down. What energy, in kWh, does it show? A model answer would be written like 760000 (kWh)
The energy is 5579 (kWh)
